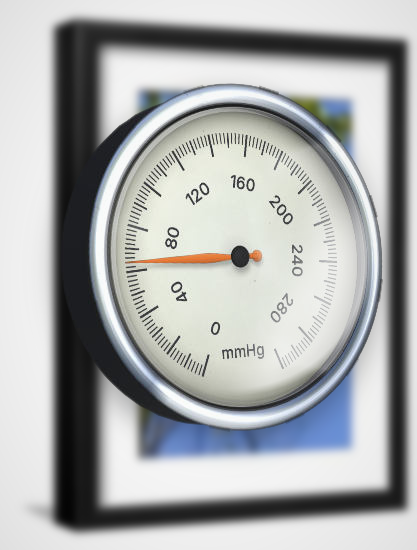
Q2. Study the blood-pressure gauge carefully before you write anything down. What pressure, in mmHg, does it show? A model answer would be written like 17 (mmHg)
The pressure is 64 (mmHg)
